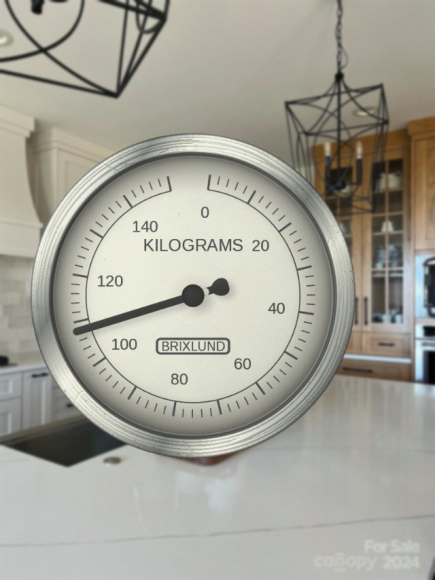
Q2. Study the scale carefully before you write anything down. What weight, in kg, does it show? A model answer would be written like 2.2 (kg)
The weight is 108 (kg)
